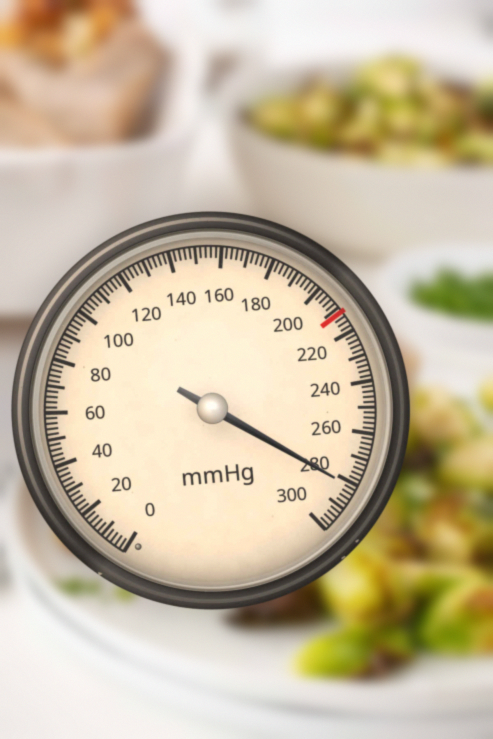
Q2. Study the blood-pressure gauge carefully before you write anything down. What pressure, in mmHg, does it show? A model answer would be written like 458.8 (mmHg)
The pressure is 282 (mmHg)
